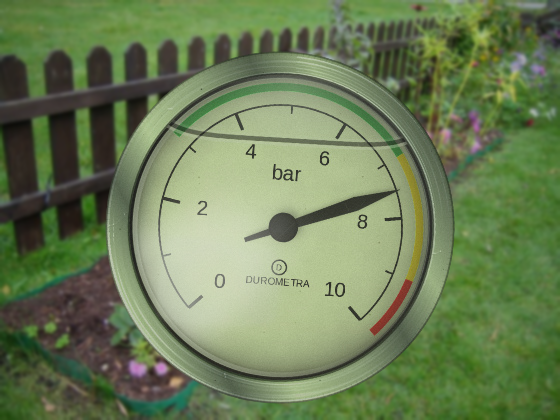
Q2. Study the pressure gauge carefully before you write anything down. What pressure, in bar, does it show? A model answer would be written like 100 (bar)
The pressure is 7.5 (bar)
